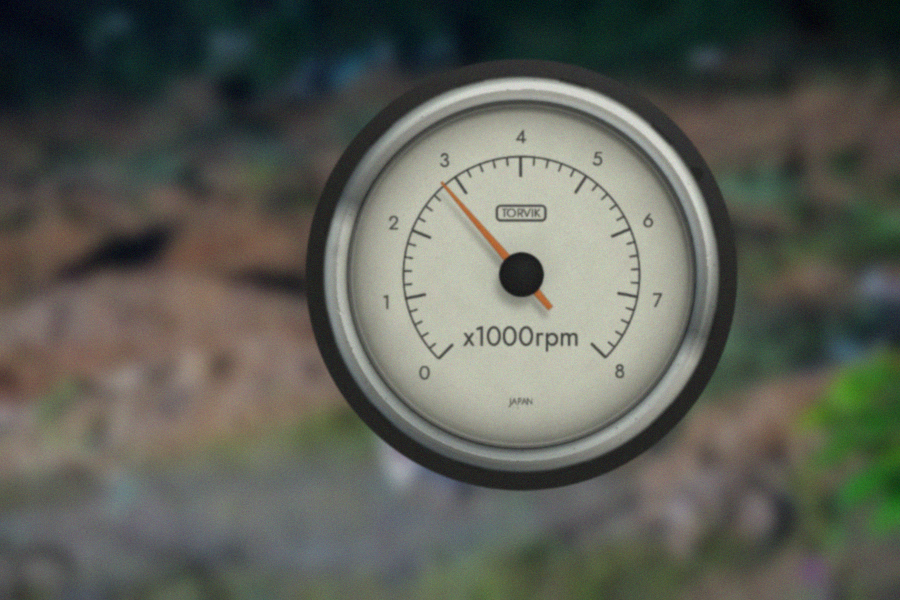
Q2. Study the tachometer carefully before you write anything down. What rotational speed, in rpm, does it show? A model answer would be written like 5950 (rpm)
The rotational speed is 2800 (rpm)
